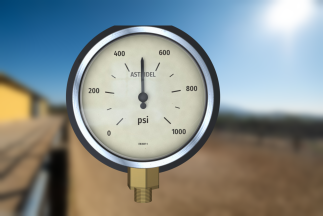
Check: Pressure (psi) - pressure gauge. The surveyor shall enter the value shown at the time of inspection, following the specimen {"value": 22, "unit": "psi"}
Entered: {"value": 500, "unit": "psi"}
